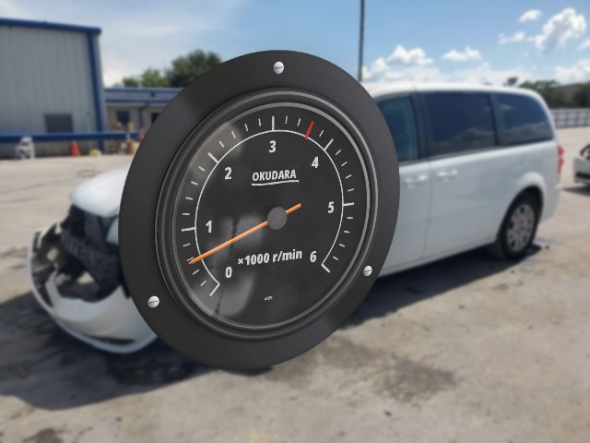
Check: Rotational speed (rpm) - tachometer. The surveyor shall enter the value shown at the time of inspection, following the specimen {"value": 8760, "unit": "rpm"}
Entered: {"value": 600, "unit": "rpm"}
